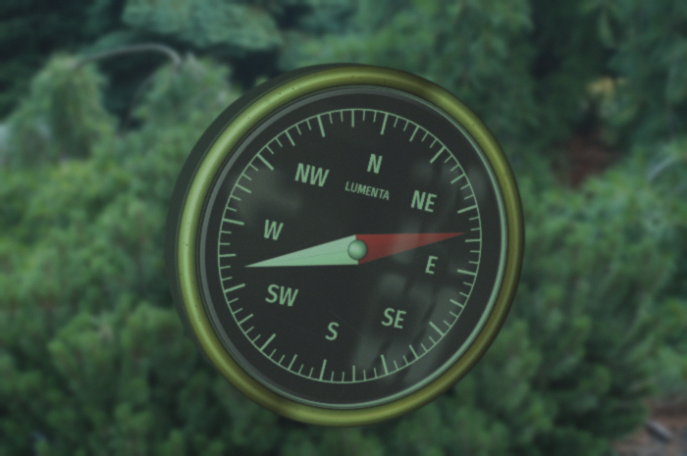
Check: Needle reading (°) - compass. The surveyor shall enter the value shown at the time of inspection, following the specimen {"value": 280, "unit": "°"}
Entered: {"value": 70, "unit": "°"}
